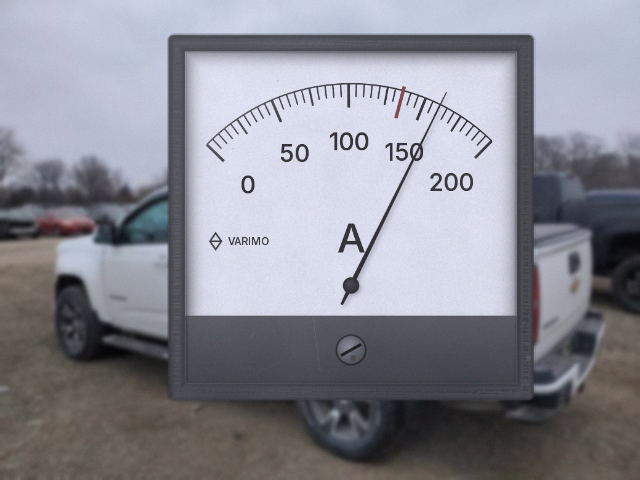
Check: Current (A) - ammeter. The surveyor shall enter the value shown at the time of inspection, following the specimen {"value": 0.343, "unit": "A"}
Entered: {"value": 160, "unit": "A"}
